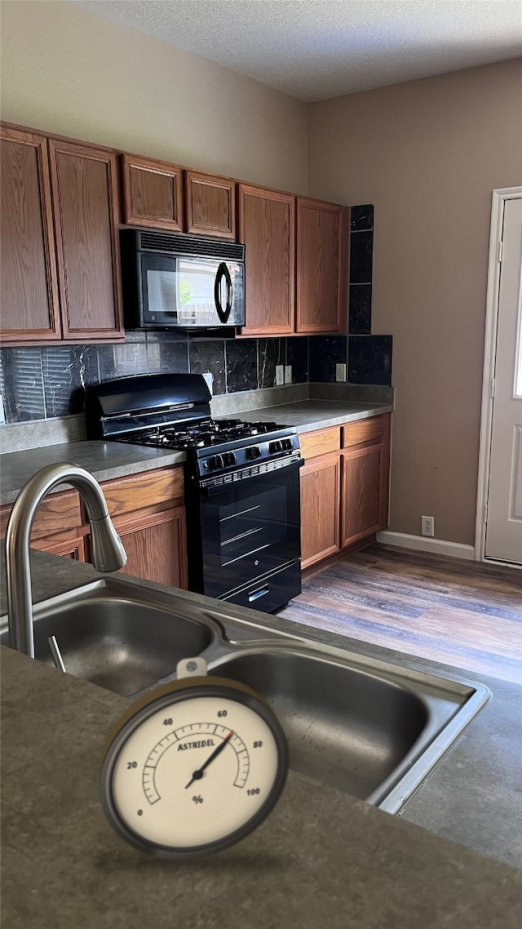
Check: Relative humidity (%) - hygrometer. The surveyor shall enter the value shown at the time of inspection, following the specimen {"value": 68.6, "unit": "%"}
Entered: {"value": 68, "unit": "%"}
